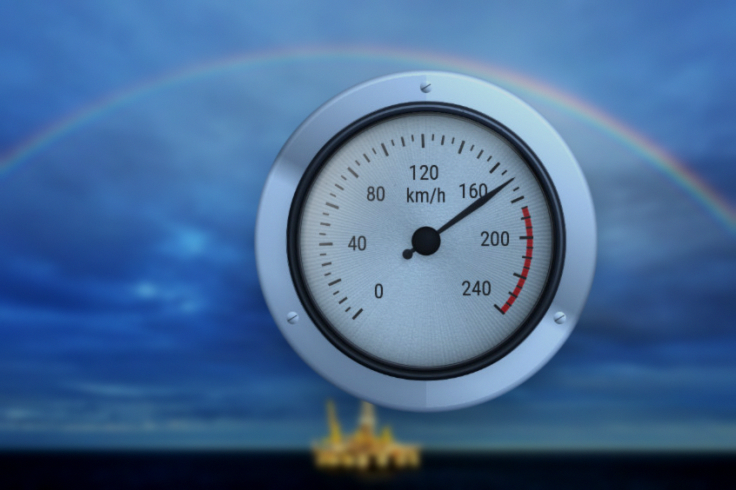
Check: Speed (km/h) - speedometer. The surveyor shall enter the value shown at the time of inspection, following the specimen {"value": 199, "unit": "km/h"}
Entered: {"value": 170, "unit": "km/h"}
